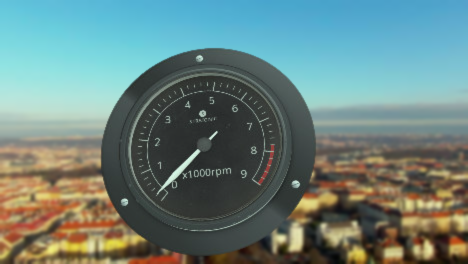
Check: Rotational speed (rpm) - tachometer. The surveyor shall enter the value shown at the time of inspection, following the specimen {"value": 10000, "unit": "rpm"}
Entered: {"value": 200, "unit": "rpm"}
